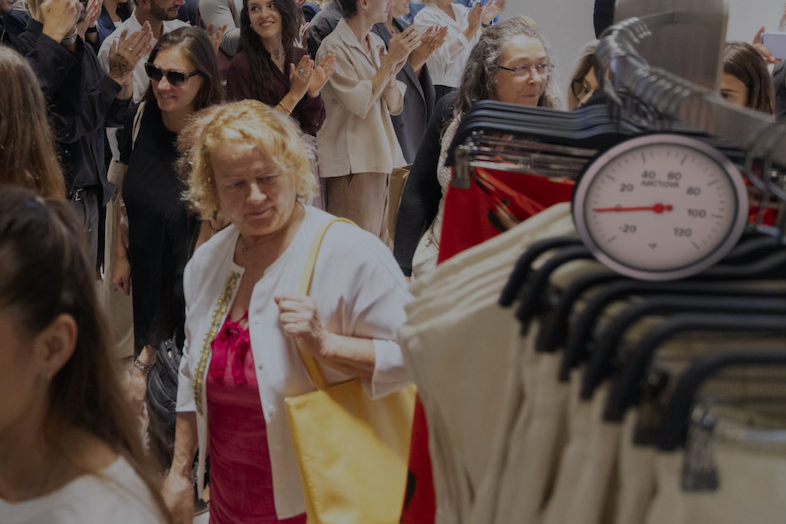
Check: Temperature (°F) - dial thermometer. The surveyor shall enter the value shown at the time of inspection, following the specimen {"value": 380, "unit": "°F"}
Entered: {"value": 0, "unit": "°F"}
